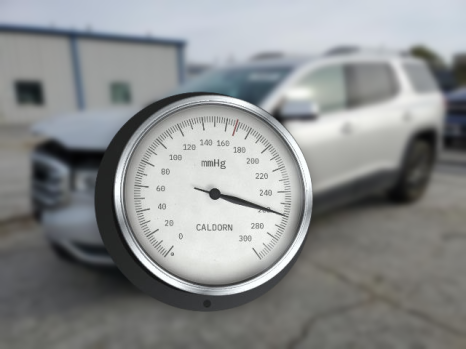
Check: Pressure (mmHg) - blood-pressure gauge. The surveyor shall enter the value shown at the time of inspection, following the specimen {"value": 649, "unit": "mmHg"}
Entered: {"value": 260, "unit": "mmHg"}
